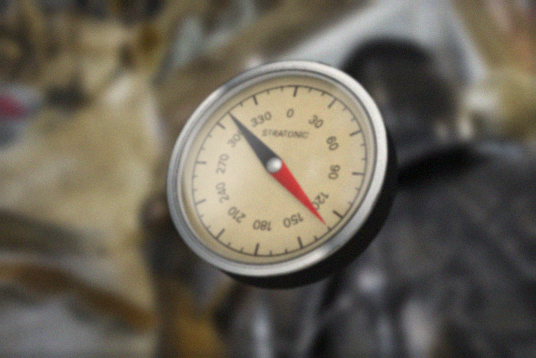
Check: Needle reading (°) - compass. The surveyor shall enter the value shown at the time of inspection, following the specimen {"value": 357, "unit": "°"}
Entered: {"value": 130, "unit": "°"}
